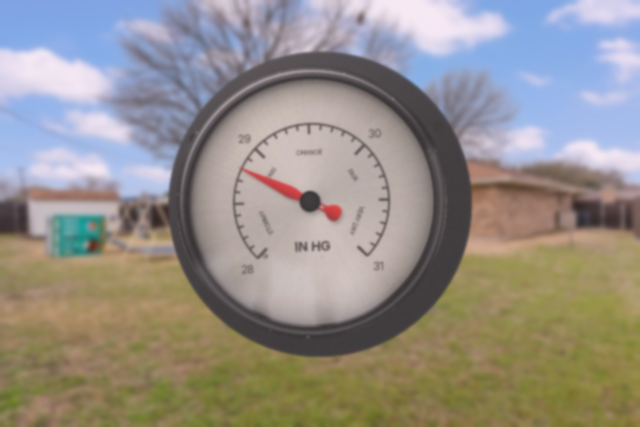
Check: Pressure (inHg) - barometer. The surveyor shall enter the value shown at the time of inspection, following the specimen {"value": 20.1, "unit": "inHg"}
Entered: {"value": 28.8, "unit": "inHg"}
